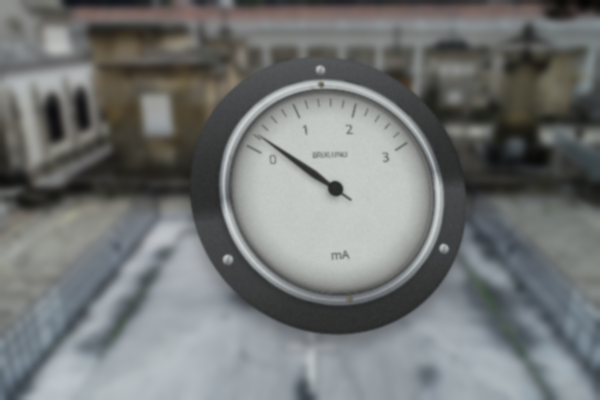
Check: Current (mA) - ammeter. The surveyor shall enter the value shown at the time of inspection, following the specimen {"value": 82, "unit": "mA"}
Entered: {"value": 0.2, "unit": "mA"}
